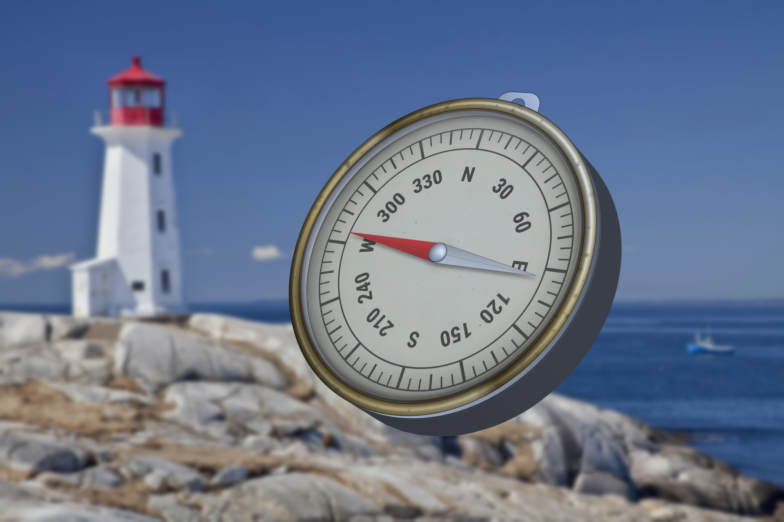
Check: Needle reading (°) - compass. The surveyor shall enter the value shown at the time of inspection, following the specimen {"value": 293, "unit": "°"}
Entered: {"value": 275, "unit": "°"}
